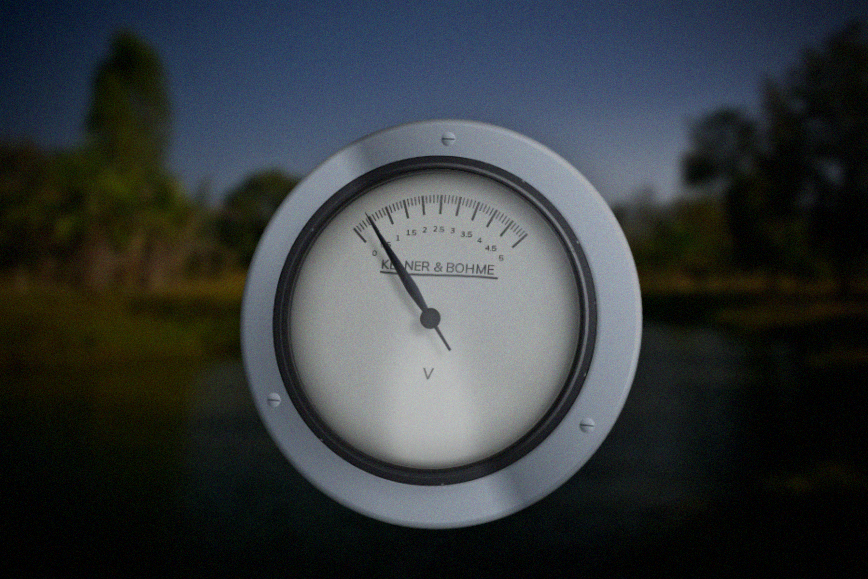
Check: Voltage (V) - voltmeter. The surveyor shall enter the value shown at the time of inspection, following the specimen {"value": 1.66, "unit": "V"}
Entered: {"value": 0.5, "unit": "V"}
